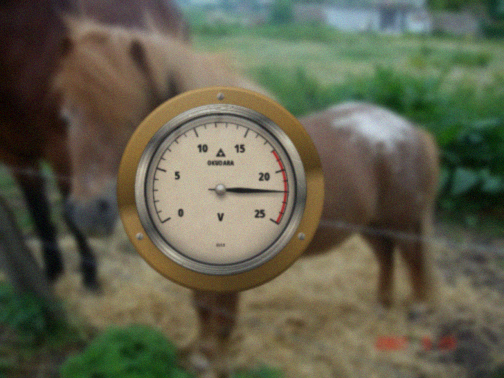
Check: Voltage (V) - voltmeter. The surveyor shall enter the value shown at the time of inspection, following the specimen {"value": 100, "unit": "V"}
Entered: {"value": 22, "unit": "V"}
